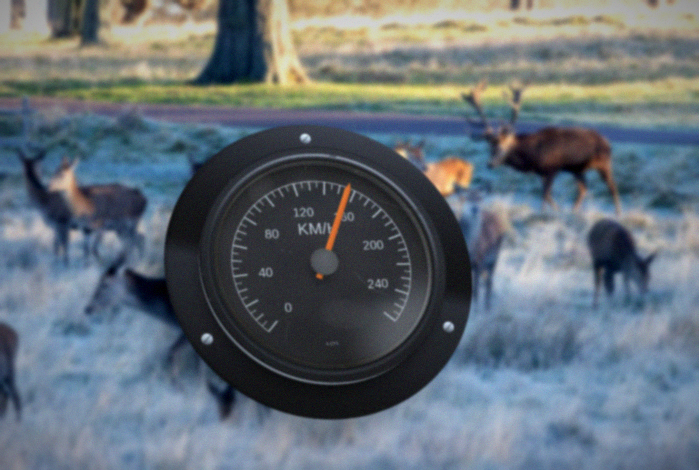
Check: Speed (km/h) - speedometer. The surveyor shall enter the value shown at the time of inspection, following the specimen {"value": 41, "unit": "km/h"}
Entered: {"value": 155, "unit": "km/h"}
